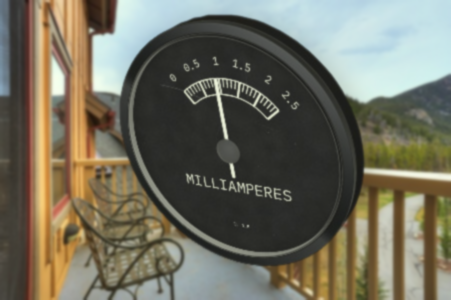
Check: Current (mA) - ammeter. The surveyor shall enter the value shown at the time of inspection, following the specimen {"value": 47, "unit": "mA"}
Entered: {"value": 1, "unit": "mA"}
